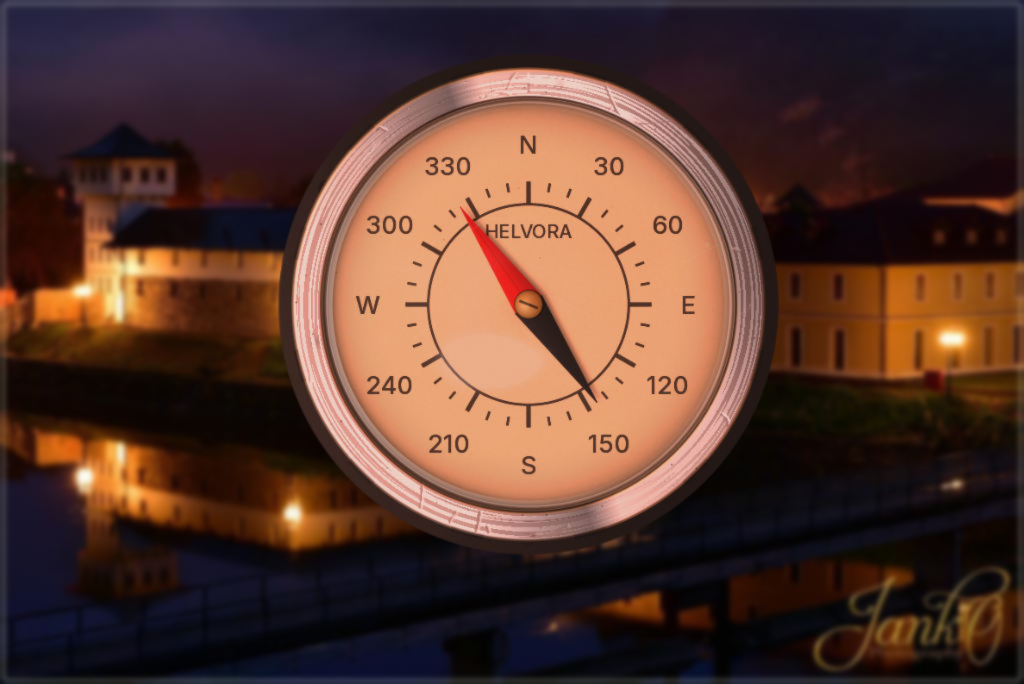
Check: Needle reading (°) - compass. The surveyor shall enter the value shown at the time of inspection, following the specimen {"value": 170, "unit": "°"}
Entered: {"value": 325, "unit": "°"}
